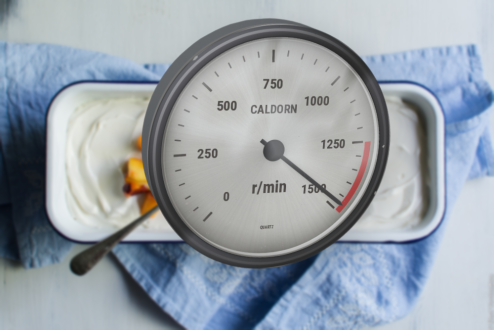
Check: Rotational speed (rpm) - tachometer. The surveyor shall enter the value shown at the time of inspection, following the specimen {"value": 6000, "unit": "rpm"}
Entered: {"value": 1475, "unit": "rpm"}
